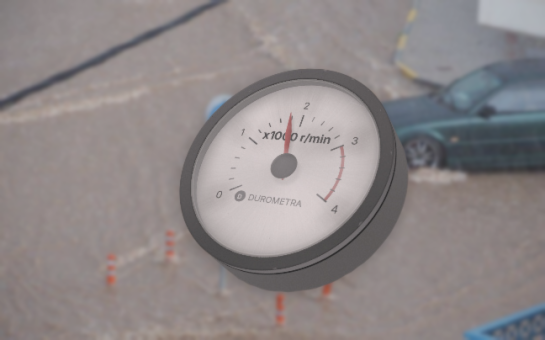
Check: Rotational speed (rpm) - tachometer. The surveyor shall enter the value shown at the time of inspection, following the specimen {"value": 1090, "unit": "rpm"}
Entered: {"value": 1800, "unit": "rpm"}
